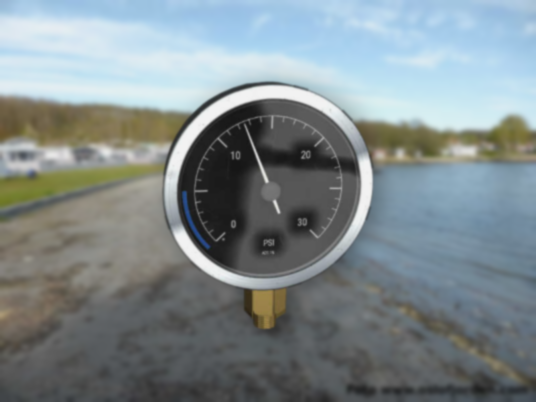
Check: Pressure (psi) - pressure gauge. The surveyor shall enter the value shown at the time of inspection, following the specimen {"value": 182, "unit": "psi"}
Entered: {"value": 12.5, "unit": "psi"}
